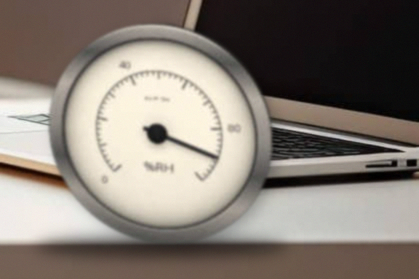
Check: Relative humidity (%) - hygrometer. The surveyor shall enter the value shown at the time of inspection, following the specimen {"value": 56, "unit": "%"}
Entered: {"value": 90, "unit": "%"}
